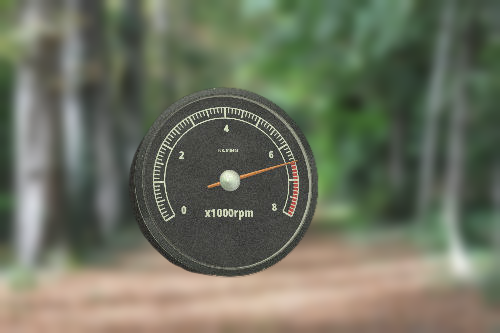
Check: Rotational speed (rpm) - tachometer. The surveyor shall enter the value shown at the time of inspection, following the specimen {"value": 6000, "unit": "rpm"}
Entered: {"value": 6500, "unit": "rpm"}
